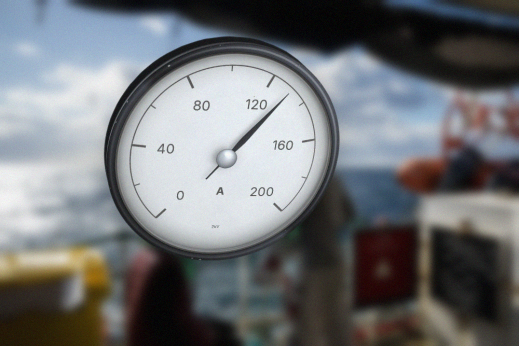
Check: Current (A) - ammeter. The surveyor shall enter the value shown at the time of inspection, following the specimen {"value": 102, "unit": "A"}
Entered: {"value": 130, "unit": "A"}
